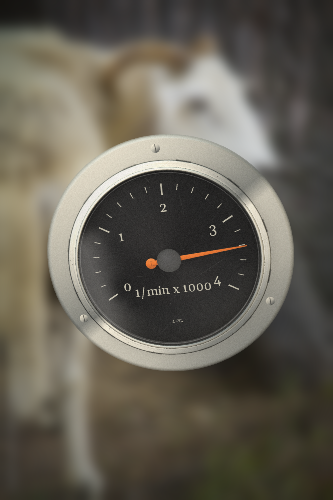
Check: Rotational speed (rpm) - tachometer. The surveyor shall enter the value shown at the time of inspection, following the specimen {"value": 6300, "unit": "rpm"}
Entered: {"value": 3400, "unit": "rpm"}
